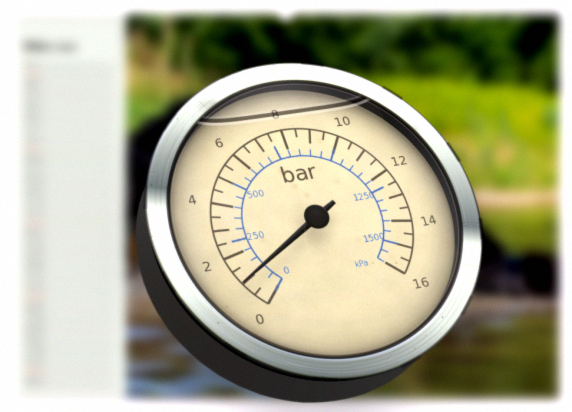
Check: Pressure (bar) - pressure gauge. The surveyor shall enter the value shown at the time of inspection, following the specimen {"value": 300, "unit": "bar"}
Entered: {"value": 1, "unit": "bar"}
